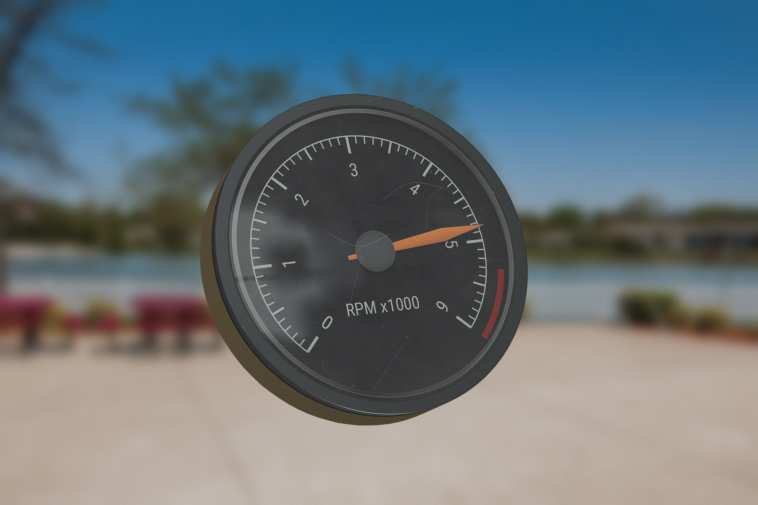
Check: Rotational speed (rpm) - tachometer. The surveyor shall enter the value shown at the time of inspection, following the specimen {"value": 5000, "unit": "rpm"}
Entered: {"value": 4850, "unit": "rpm"}
